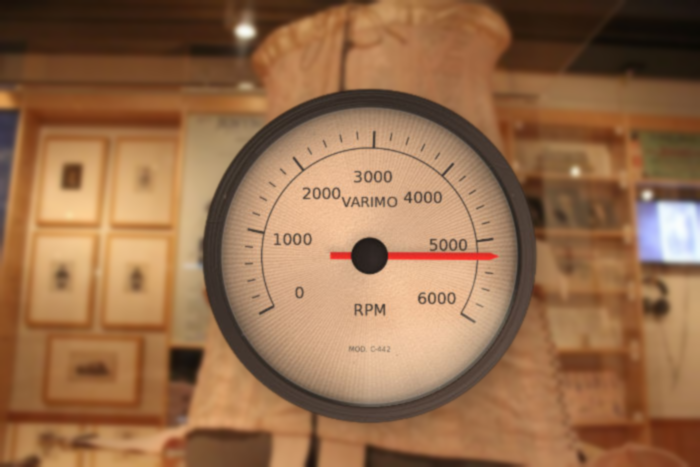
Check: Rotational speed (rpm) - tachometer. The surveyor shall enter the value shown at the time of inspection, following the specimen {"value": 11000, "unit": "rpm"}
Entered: {"value": 5200, "unit": "rpm"}
